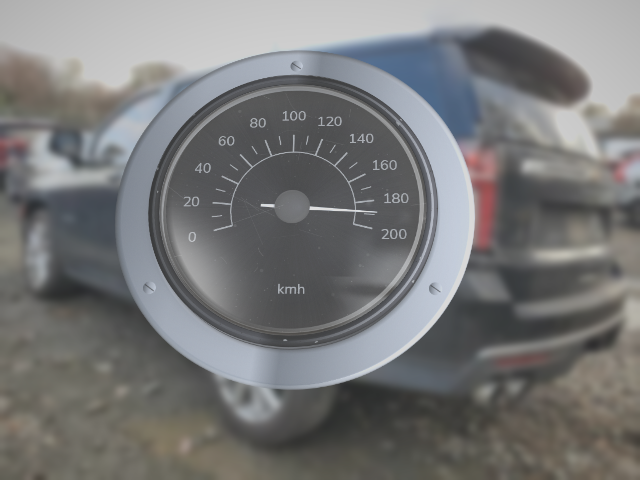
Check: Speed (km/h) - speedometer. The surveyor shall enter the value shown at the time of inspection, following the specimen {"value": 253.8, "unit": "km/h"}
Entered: {"value": 190, "unit": "km/h"}
